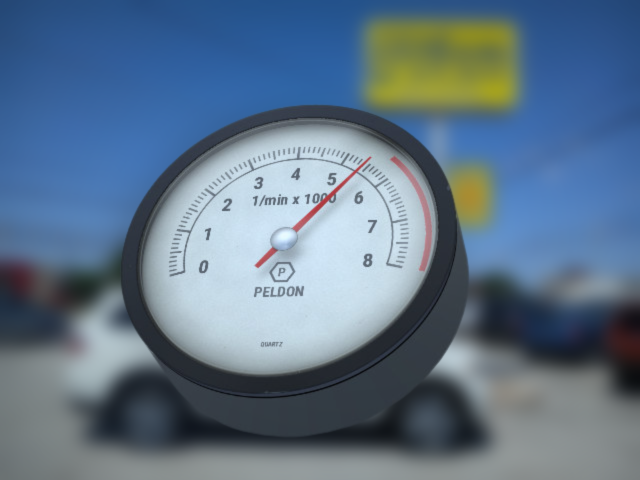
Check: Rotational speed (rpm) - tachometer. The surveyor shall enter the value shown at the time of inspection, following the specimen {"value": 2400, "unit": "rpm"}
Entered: {"value": 5500, "unit": "rpm"}
